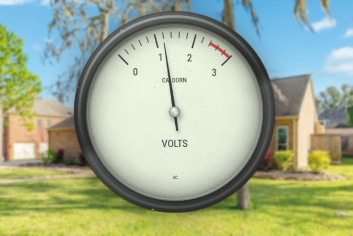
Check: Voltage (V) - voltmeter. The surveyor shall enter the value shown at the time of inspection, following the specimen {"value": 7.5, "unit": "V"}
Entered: {"value": 1.2, "unit": "V"}
